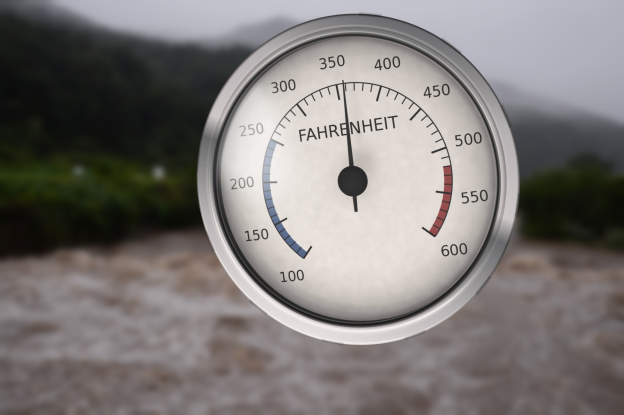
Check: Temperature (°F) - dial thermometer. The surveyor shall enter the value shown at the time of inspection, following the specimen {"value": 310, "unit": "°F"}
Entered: {"value": 360, "unit": "°F"}
